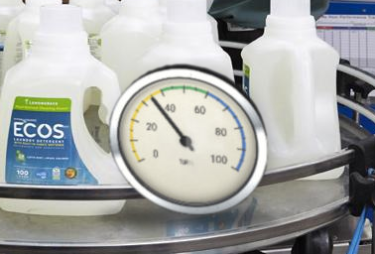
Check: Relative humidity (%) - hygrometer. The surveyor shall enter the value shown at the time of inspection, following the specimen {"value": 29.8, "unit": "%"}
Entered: {"value": 35, "unit": "%"}
